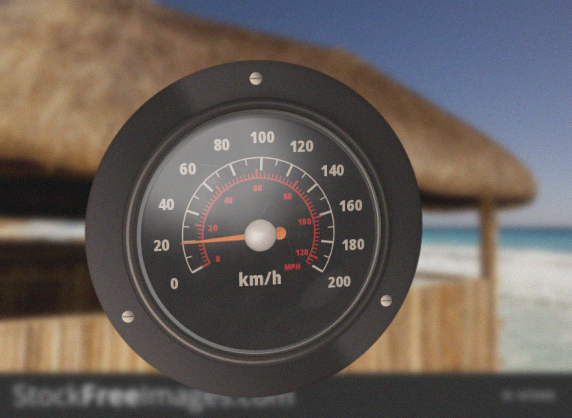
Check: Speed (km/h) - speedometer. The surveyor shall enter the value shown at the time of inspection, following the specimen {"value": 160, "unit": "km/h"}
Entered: {"value": 20, "unit": "km/h"}
